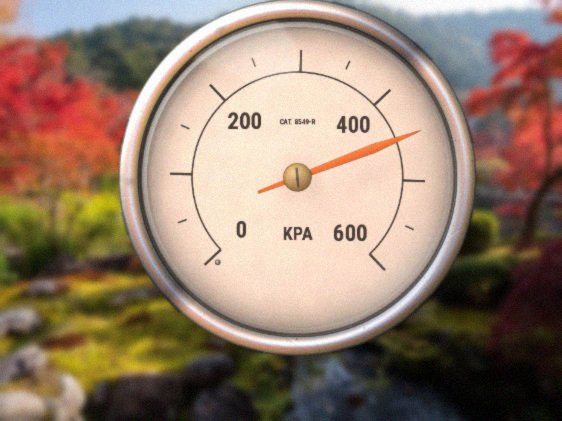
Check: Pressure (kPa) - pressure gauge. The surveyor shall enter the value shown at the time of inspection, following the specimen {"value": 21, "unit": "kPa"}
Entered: {"value": 450, "unit": "kPa"}
